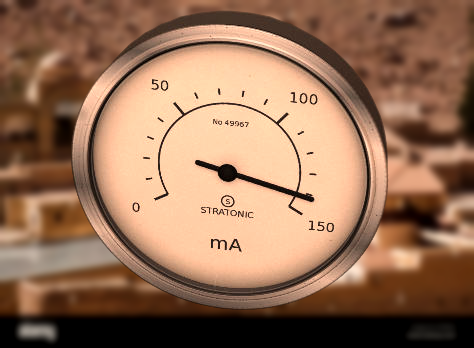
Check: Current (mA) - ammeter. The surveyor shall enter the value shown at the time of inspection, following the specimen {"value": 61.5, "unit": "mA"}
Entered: {"value": 140, "unit": "mA"}
